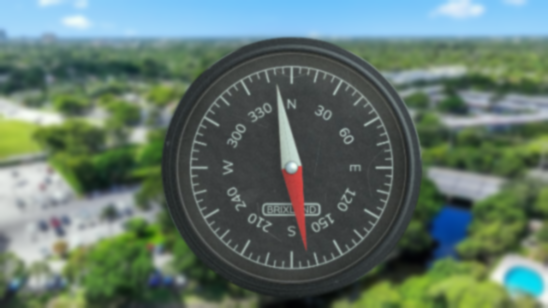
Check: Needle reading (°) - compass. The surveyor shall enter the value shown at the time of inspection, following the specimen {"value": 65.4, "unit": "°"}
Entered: {"value": 170, "unit": "°"}
